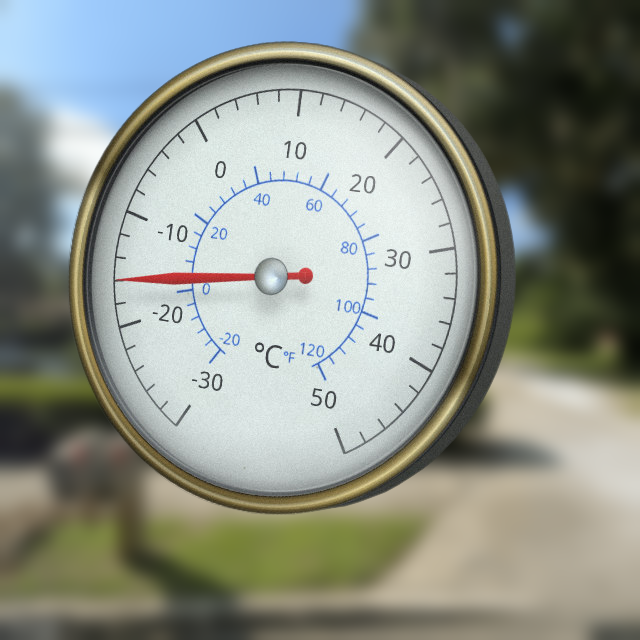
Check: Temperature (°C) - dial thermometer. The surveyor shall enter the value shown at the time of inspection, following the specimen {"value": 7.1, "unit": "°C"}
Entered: {"value": -16, "unit": "°C"}
